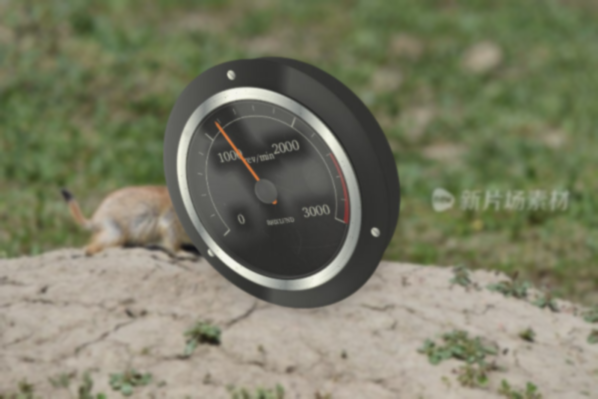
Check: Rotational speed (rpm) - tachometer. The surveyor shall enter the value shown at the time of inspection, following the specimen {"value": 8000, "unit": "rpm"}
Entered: {"value": 1200, "unit": "rpm"}
